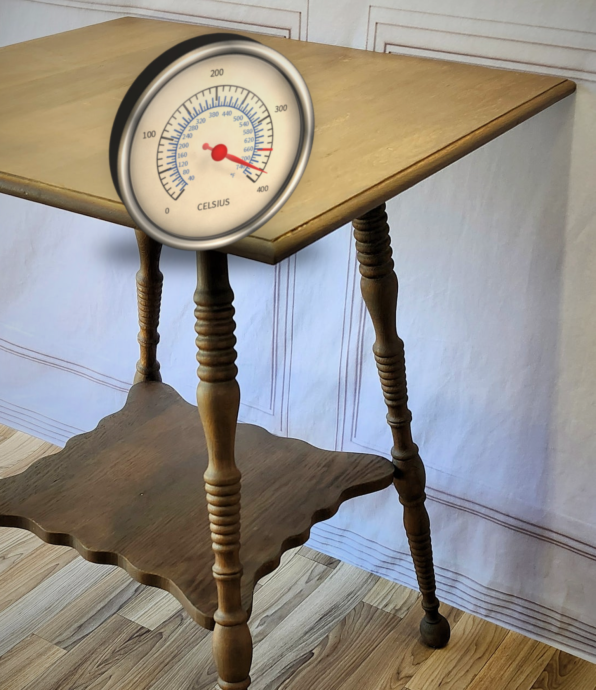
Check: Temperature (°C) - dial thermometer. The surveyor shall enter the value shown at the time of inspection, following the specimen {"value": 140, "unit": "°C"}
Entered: {"value": 380, "unit": "°C"}
